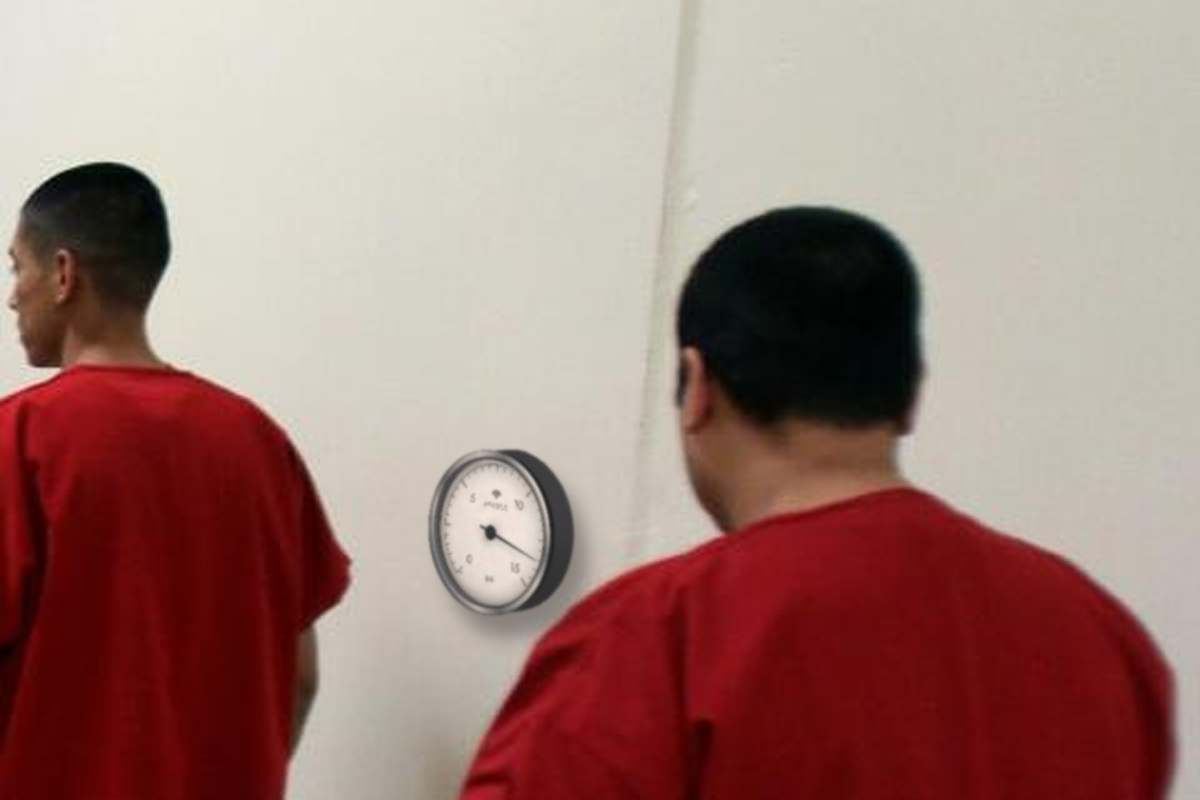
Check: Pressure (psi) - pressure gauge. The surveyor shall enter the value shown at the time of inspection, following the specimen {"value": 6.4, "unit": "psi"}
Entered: {"value": 13.5, "unit": "psi"}
